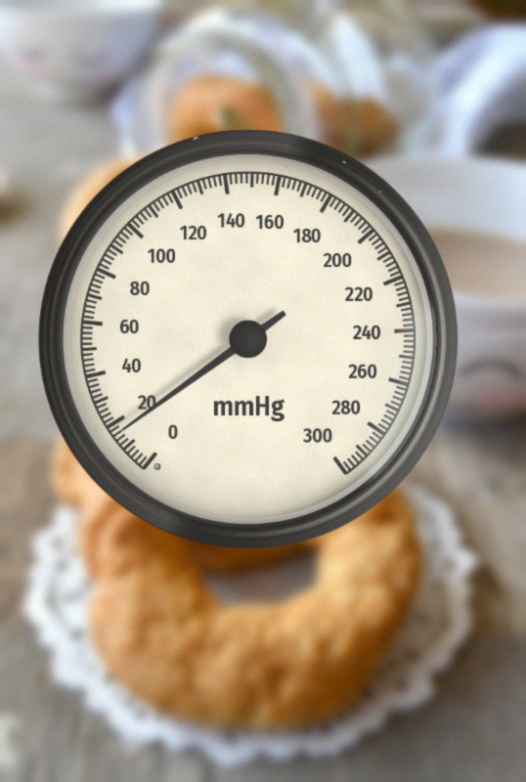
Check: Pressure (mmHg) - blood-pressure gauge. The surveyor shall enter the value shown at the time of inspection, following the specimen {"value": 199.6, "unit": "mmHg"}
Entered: {"value": 16, "unit": "mmHg"}
